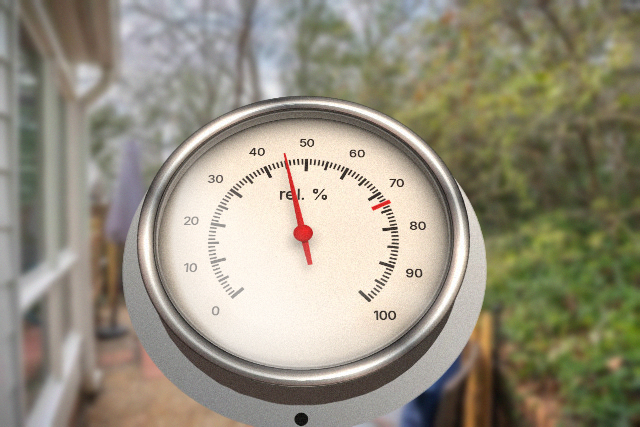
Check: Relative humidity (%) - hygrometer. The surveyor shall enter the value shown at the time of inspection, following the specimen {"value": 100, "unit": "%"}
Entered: {"value": 45, "unit": "%"}
